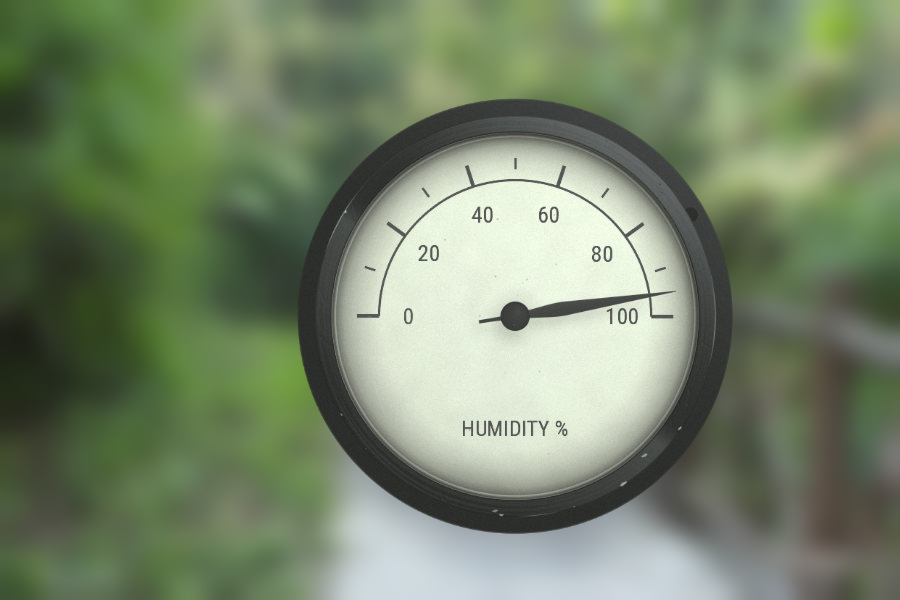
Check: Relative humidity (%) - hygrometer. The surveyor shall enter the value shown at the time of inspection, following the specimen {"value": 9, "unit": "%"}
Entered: {"value": 95, "unit": "%"}
